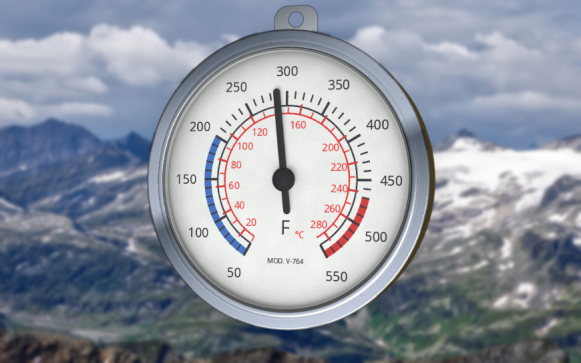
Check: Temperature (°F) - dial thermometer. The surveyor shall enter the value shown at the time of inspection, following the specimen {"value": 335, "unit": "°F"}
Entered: {"value": 290, "unit": "°F"}
